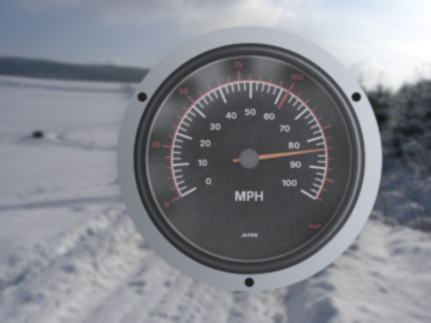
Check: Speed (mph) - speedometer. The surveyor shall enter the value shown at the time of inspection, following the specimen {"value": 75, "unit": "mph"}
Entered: {"value": 84, "unit": "mph"}
